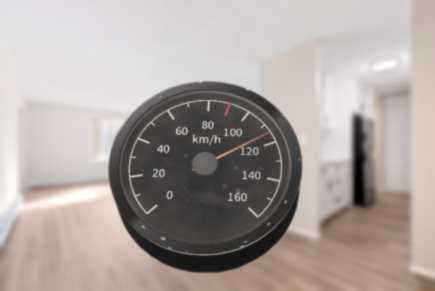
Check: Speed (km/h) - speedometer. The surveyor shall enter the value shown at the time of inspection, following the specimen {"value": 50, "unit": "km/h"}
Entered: {"value": 115, "unit": "km/h"}
